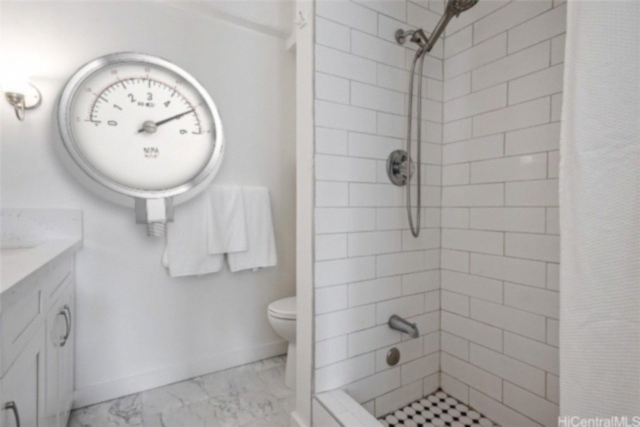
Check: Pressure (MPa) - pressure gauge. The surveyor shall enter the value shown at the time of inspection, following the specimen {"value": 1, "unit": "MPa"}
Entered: {"value": 5, "unit": "MPa"}
